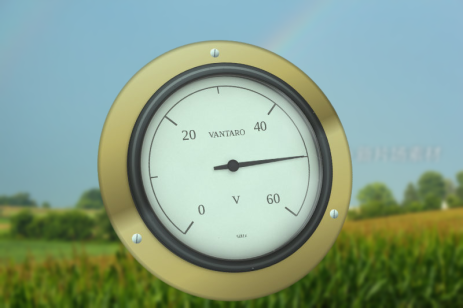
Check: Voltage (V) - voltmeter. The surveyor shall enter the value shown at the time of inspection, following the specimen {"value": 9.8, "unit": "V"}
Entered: {"value": 50, "unit": "V"}
